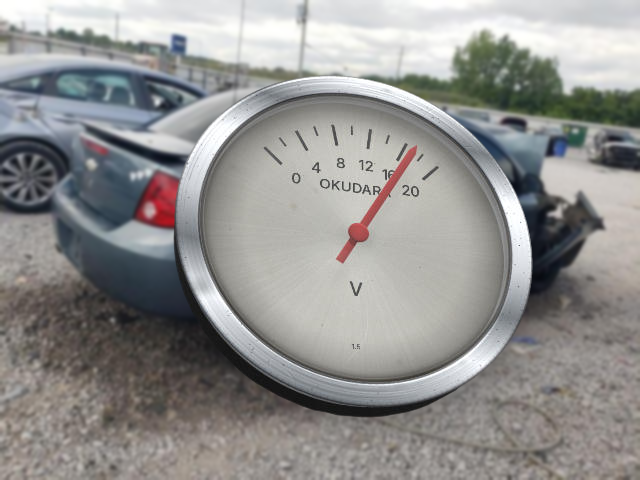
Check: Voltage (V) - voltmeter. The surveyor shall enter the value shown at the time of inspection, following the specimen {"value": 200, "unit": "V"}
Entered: {"value": 17, "unit": "V"}
